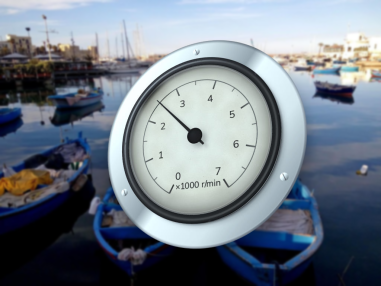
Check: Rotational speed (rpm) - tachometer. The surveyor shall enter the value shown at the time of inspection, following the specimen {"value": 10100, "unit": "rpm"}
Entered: {"value": 2500, "unit": "rpm"}
